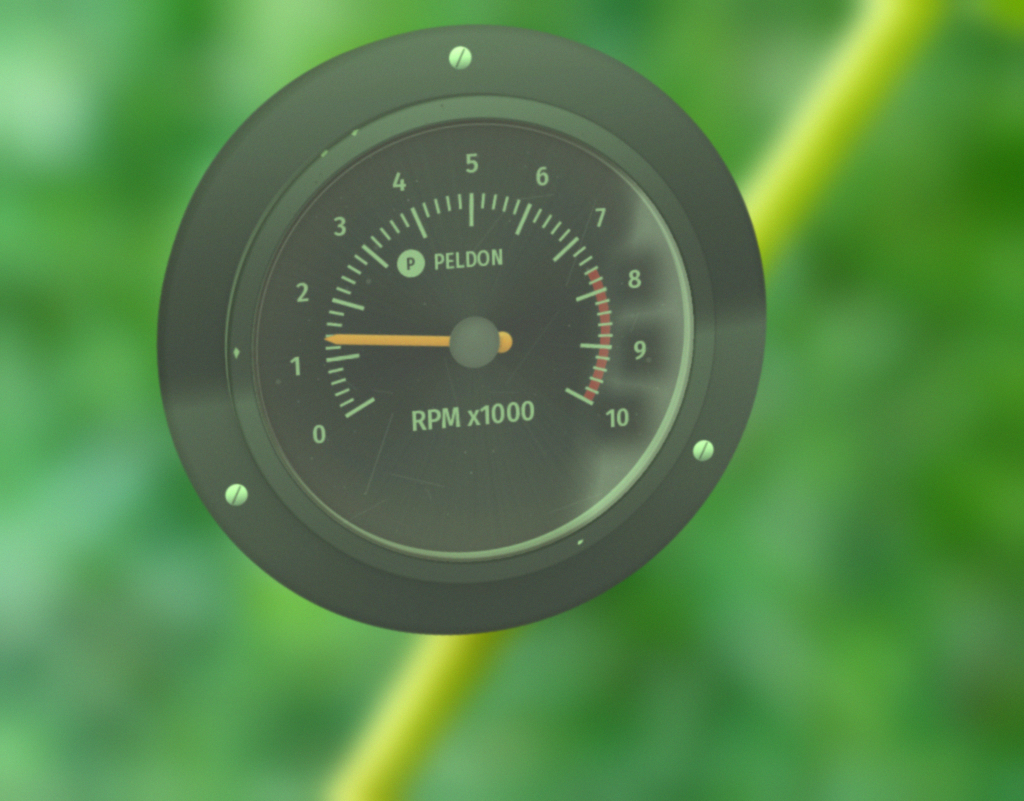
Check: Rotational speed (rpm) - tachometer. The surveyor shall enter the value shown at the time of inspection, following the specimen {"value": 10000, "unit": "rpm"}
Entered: {"value": 1400, "unit": "rpm"}
